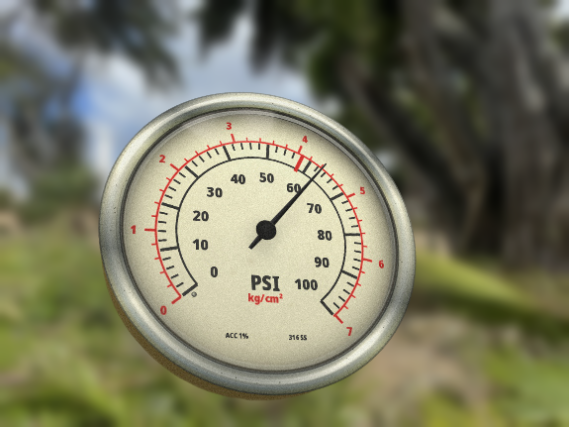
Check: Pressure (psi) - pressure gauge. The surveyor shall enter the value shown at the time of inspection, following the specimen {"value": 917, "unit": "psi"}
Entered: {"value": 63, "unit": "psi"}
